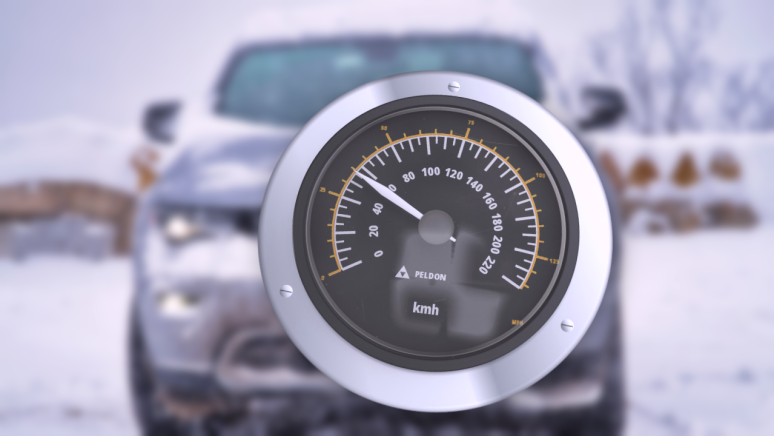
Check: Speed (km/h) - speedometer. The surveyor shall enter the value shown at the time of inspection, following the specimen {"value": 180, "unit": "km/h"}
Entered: {"value": 55, "unit": "km/h"}
